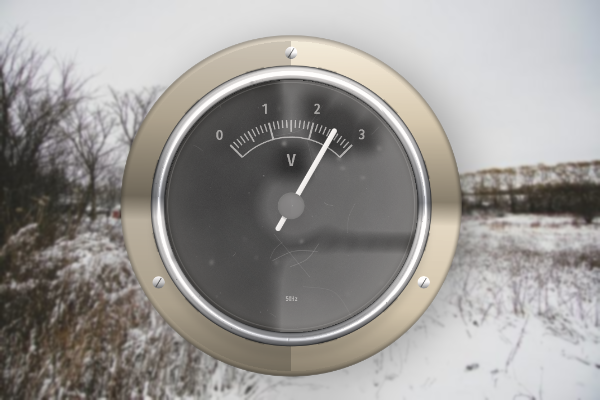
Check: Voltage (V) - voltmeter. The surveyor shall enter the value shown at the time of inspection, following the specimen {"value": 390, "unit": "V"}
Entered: {"value": 2.5, "unit": "V"}
